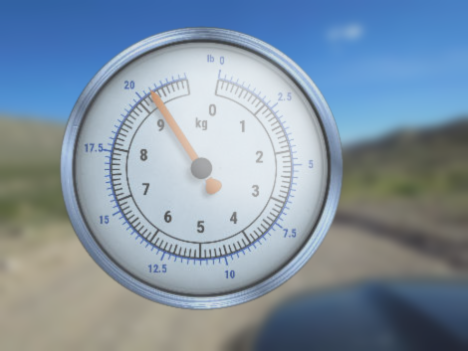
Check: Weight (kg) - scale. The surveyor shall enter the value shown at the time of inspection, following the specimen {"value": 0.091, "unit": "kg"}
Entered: {"value": 9.3, "unit": "kg"}
